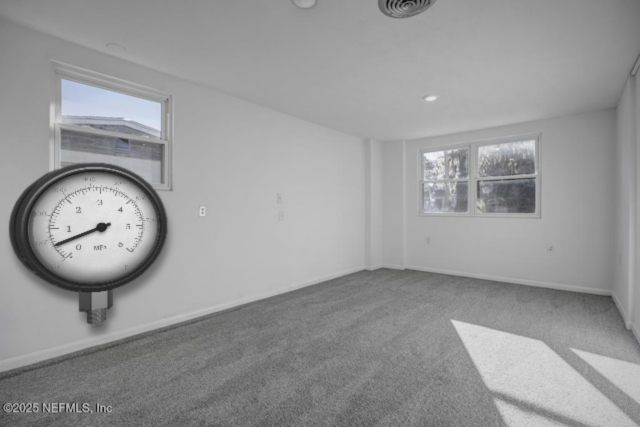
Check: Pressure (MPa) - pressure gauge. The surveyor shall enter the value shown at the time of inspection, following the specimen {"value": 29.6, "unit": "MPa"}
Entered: {"value": 0.5, "unit": "MPa"}
